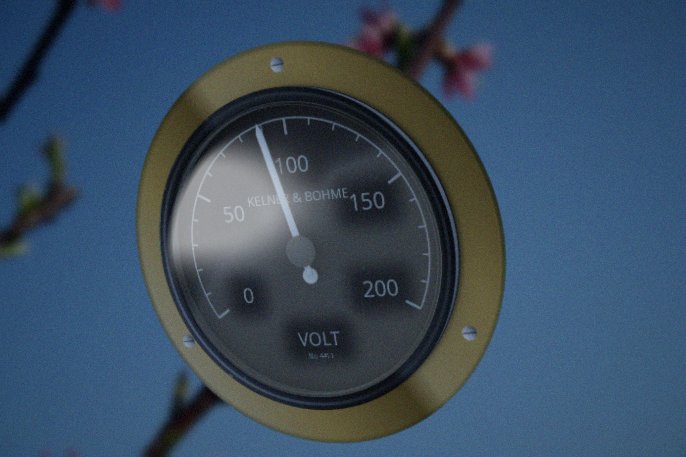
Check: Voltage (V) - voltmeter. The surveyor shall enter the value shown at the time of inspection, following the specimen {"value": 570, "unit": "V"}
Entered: {"value": 90, "unit": "V"}
